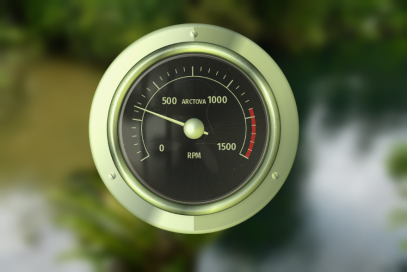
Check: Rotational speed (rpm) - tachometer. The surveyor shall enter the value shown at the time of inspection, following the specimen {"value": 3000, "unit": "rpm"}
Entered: {"value": 325, "unit": "rpm"}
